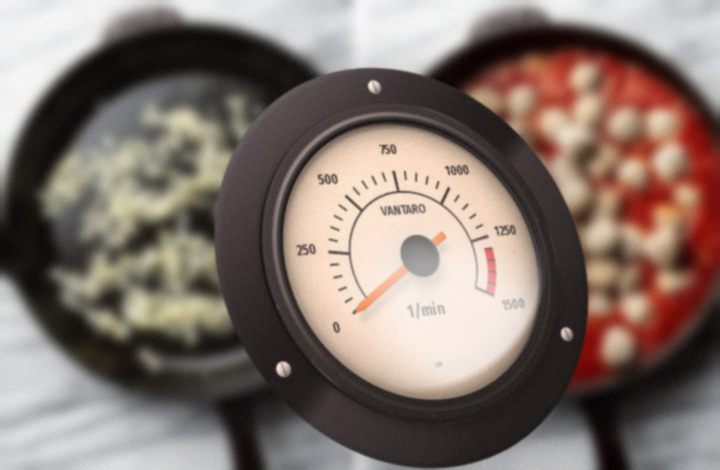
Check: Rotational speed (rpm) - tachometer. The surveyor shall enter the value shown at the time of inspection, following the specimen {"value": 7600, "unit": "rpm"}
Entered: {"value": 0, "unit": "rpm"}
